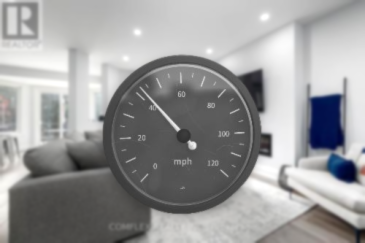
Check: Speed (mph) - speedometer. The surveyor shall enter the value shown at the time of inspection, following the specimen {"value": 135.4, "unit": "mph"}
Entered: {"value": 42.5, "unit": "mph"}
